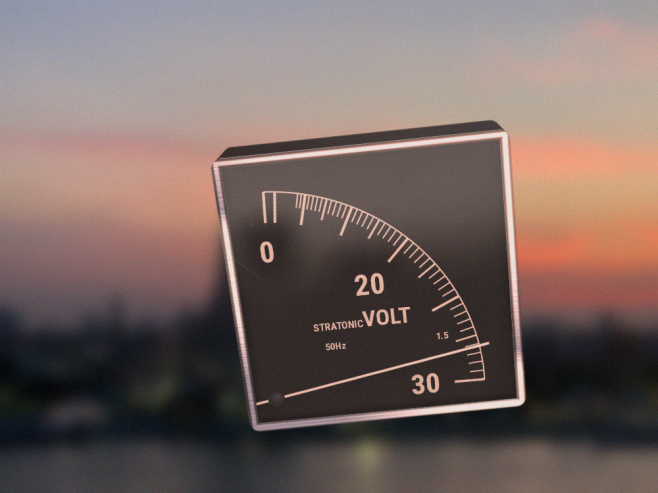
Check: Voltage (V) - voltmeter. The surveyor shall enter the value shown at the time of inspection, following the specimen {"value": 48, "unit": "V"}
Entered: {"value": 28, "unit": "V"}
